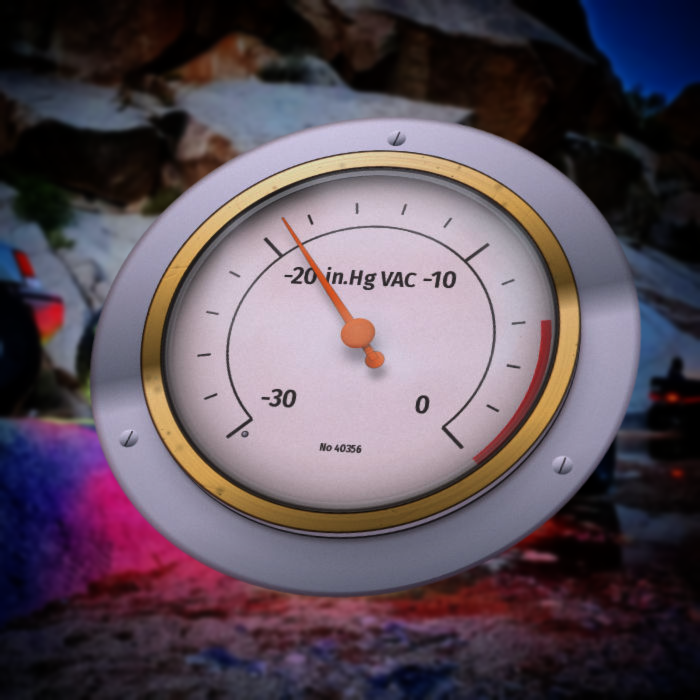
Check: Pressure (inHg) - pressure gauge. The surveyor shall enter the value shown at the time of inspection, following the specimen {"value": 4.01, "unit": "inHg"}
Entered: {"value": -19, "unit": "inHg"}
